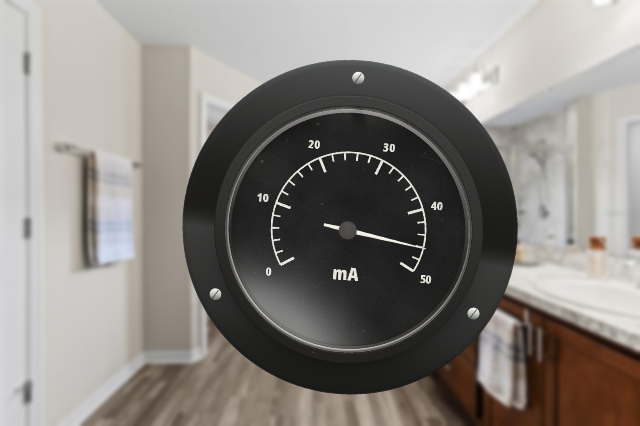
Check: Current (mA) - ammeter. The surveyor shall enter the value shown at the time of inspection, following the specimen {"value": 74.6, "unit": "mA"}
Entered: {"value": 46, "unit": "mA"}
